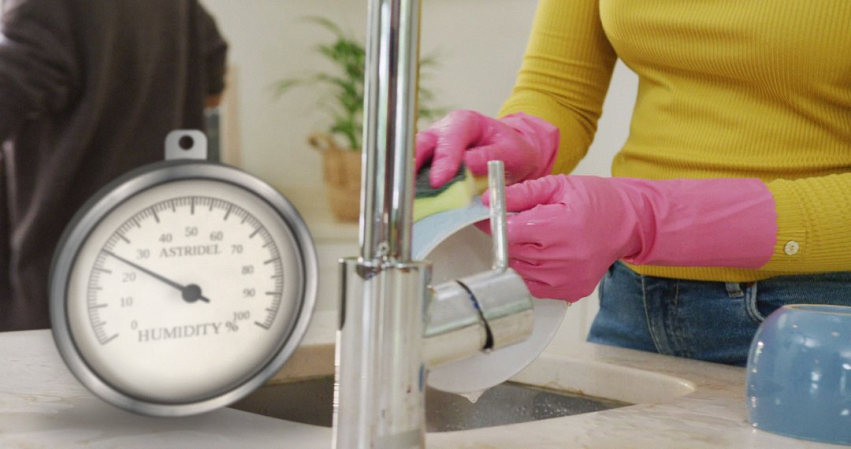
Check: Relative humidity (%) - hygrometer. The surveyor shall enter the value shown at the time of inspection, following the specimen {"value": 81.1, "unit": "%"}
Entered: {"value": 25, "unit": "%"}
